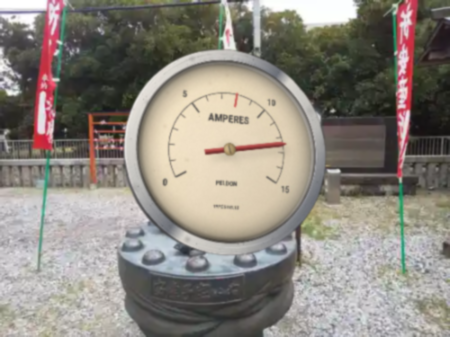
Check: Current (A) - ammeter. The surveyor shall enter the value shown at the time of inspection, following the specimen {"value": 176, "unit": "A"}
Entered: {"value": 12.5, "unit": "A"}
